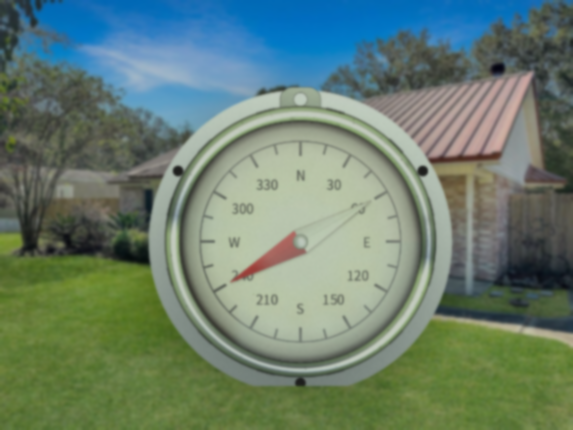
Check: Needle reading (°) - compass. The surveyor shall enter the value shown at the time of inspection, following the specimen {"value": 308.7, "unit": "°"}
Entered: {"value": 240, "unit": "°"}
